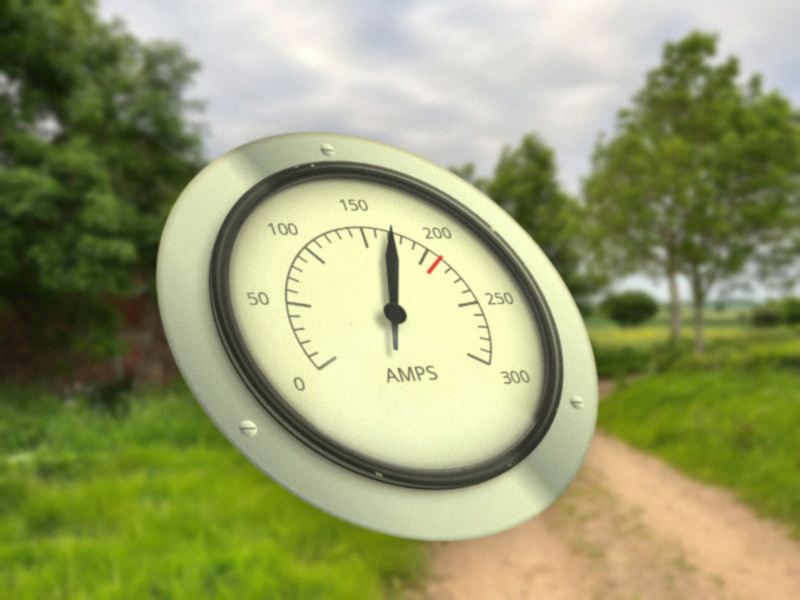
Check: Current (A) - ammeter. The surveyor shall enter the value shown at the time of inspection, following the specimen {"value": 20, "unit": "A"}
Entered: {"value": 170, "unit": "A"}
